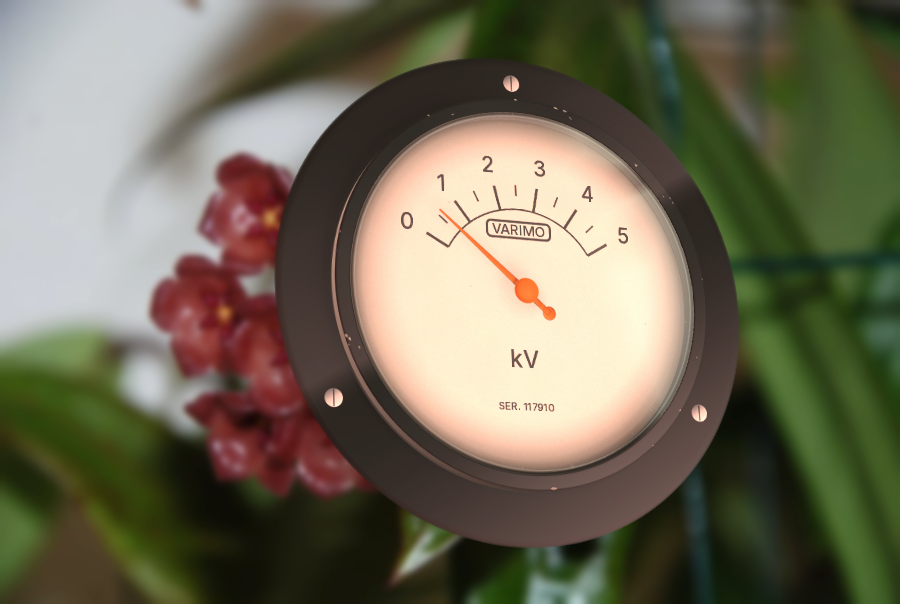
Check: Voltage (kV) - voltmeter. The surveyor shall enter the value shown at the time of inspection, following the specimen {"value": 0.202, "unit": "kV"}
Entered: {"value": 0.5, "unit": "kV"}
